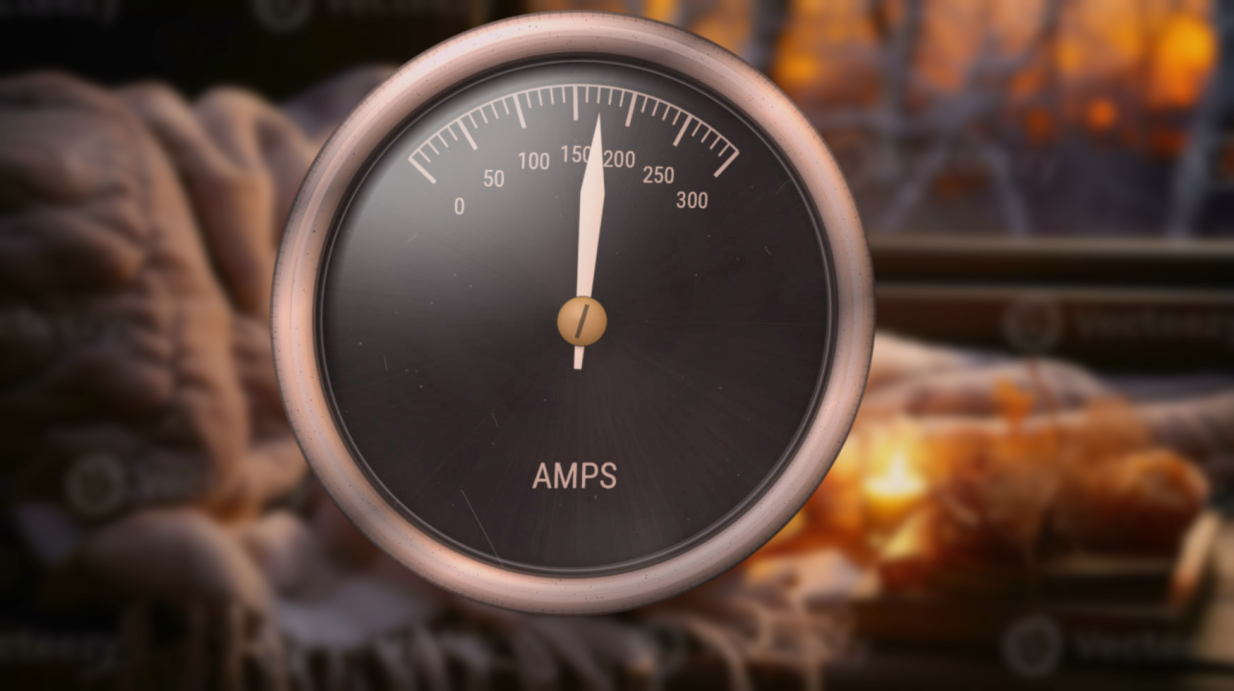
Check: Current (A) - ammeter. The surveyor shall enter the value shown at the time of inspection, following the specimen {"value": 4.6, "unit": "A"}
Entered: {"value": 170, "unit": "A"}
